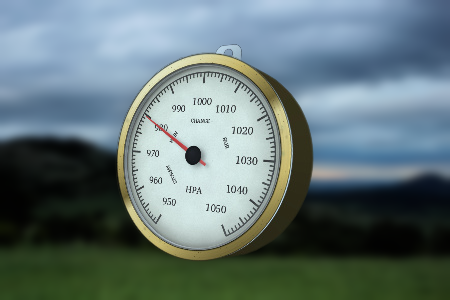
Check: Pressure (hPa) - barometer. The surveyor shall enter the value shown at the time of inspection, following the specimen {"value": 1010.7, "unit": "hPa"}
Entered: {"value": 980, "unit": "hPa"}
